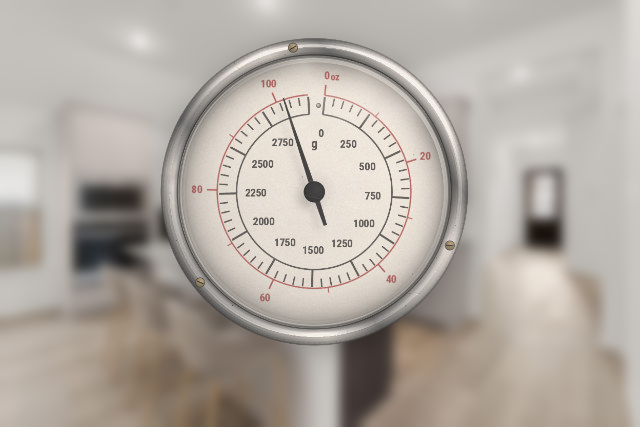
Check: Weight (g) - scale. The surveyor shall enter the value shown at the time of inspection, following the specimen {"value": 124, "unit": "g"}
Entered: {"value": 2875, "unit": "g"}
